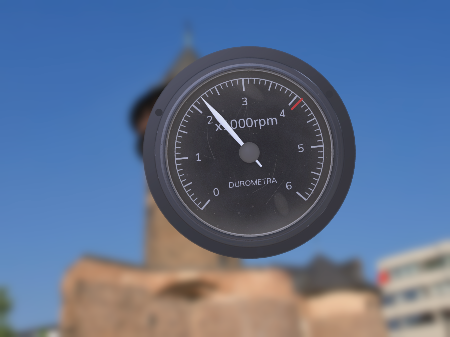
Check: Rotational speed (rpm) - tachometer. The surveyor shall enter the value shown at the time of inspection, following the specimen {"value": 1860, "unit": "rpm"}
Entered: {"value": 2200, "unit": "rpm"}
